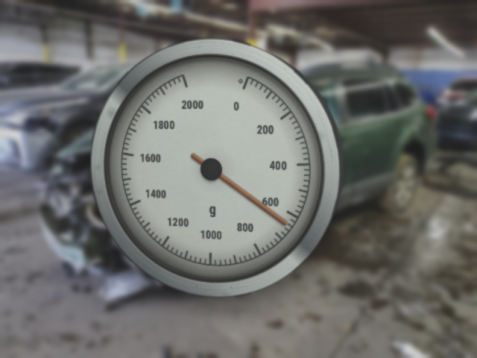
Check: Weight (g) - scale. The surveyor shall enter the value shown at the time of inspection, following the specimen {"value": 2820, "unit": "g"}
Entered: {"value": 640, "unit": "g"}
